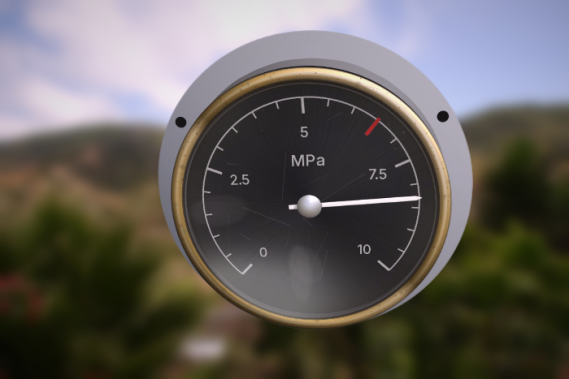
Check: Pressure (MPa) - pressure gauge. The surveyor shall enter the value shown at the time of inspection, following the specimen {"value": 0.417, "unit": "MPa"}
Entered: {"value": 8.25, "unit": "MPa"}
